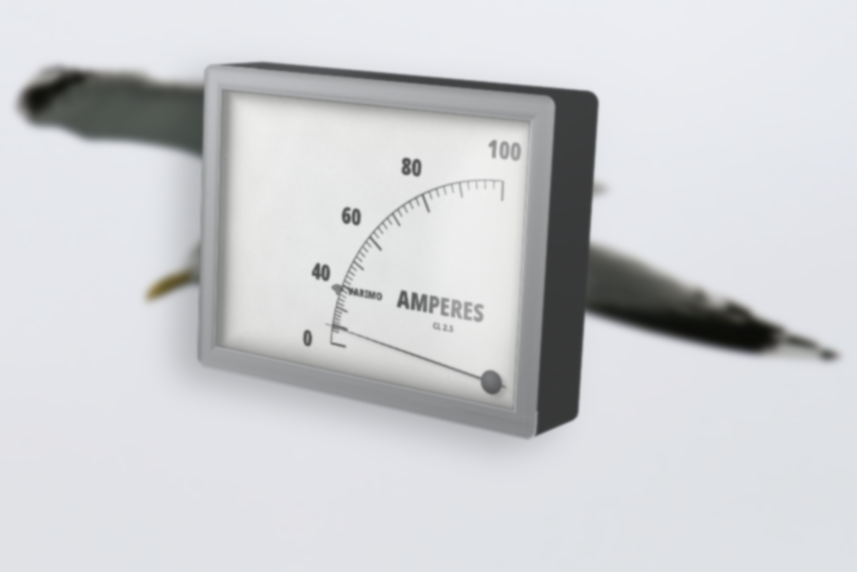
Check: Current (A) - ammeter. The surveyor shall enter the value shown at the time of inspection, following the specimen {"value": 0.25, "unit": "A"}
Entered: {"value": 20, "unit": "A"}
